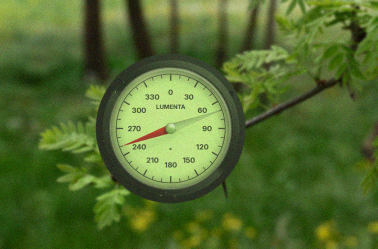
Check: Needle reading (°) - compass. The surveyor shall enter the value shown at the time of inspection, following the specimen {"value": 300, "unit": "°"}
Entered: {"value": 250, "unit": "°"}
